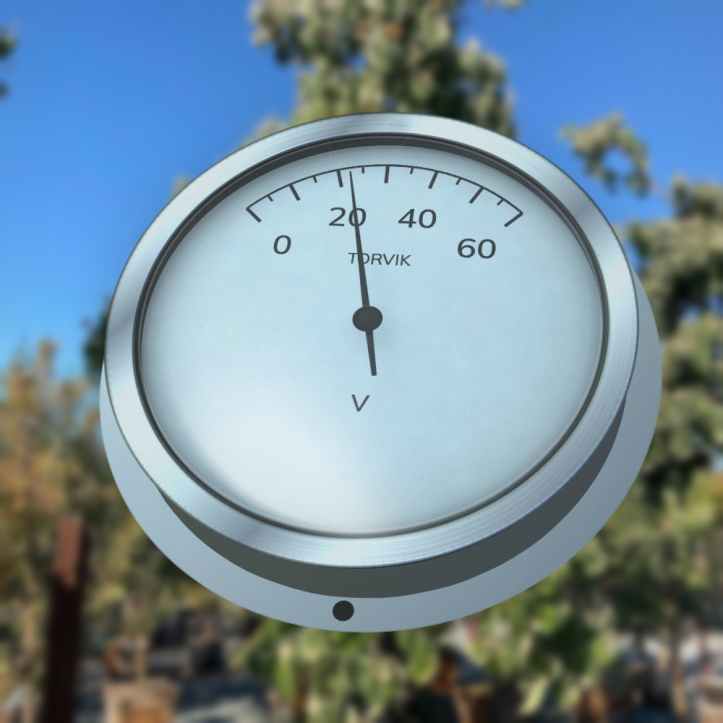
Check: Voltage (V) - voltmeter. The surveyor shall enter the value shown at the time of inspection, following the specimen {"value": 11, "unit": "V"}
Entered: {"value": 22.5, "unit": "V"}
